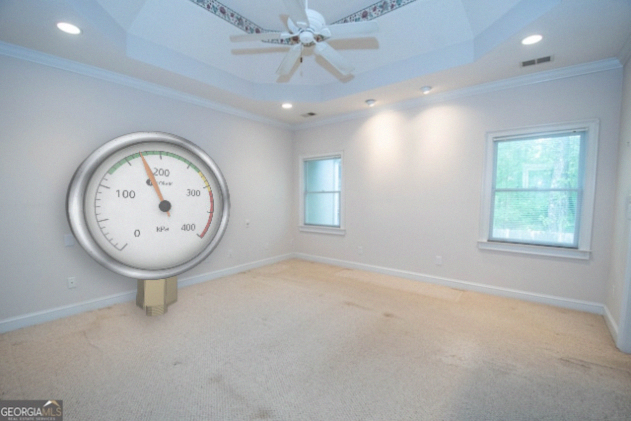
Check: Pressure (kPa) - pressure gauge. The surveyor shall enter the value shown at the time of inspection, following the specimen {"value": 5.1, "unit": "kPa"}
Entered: {"value": 170, "unit": "kPa"}
